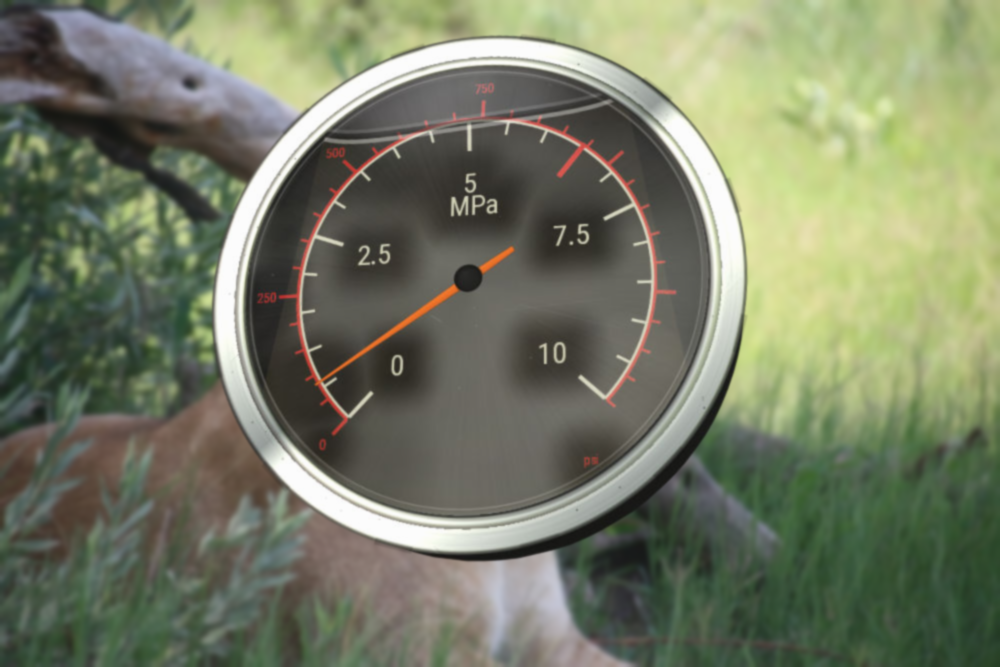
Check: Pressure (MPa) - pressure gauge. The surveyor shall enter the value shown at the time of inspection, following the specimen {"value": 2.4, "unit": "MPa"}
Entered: {"value": 0.5, "unit": "MPa"}
